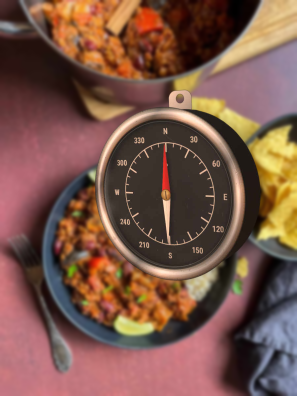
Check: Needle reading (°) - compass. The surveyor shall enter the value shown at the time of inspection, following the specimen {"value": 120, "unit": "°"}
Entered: {"value": 0, "unit": "°"}
